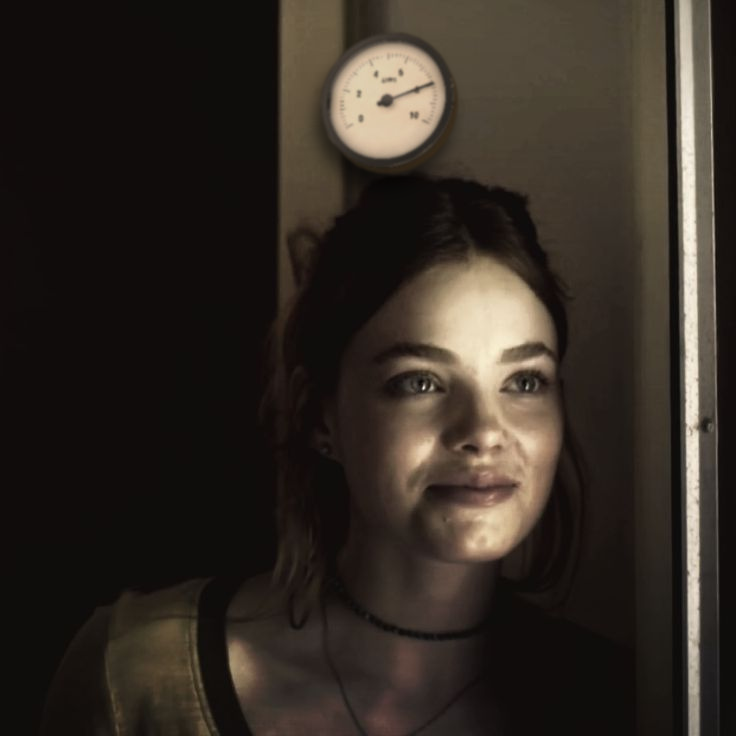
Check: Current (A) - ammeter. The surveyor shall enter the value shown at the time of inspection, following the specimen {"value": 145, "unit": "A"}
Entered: {"value": 8, "unit": "A"}
